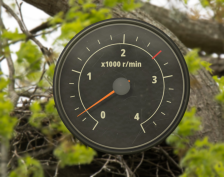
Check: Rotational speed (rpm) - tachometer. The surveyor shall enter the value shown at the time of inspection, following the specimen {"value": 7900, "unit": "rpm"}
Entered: {"value": 300, "unit": "rpm"}
